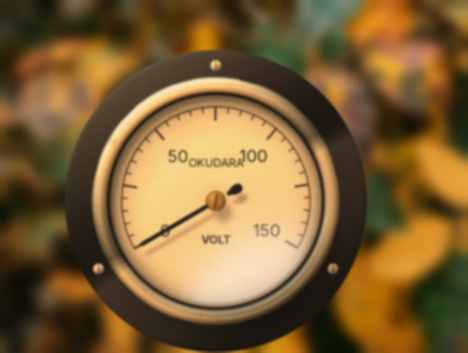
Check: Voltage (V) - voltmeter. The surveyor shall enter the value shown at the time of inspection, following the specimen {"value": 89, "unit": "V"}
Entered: {"value": 0, "unit": "V"}
